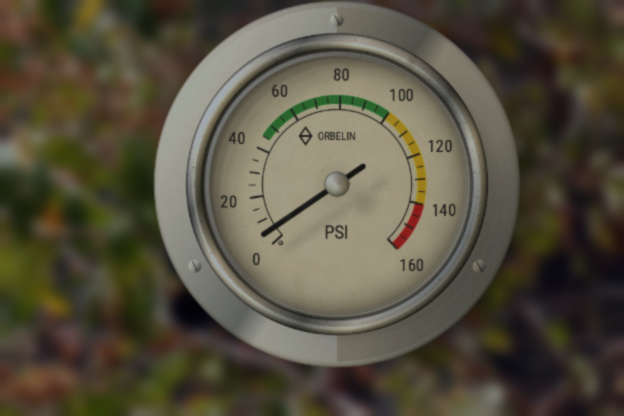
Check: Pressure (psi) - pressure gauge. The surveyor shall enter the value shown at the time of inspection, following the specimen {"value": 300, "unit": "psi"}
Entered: {"value": 5, "unit": "psi"}
